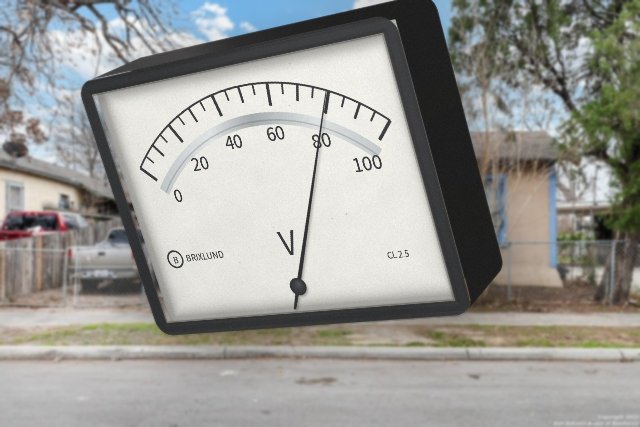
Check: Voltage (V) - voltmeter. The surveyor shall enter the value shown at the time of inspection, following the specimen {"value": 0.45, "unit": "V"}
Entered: {"value": 80, "unit": "V"}
